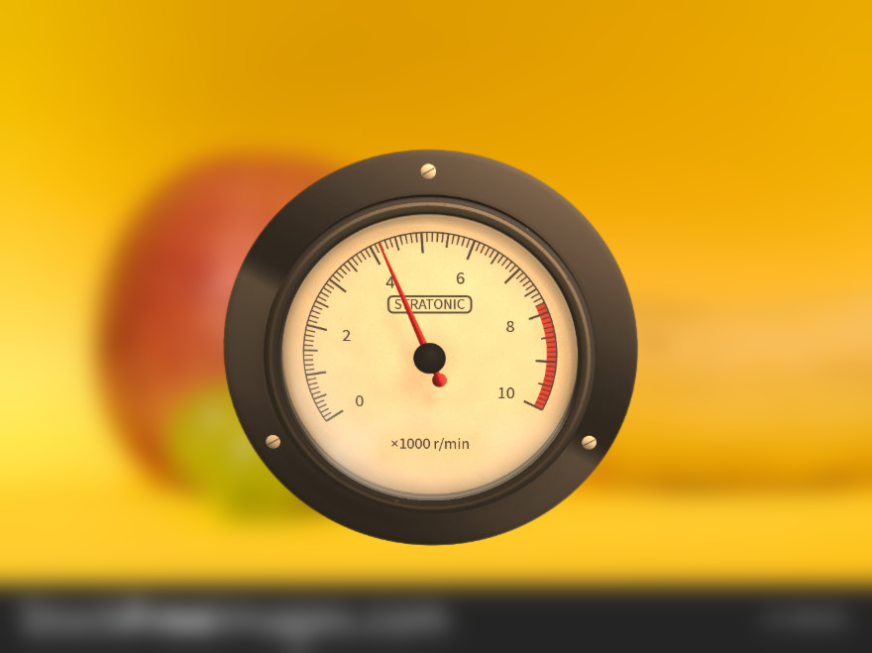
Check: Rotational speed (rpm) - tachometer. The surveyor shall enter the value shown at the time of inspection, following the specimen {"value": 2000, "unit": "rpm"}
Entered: {"value": 4200, "unit": "rpm"}
